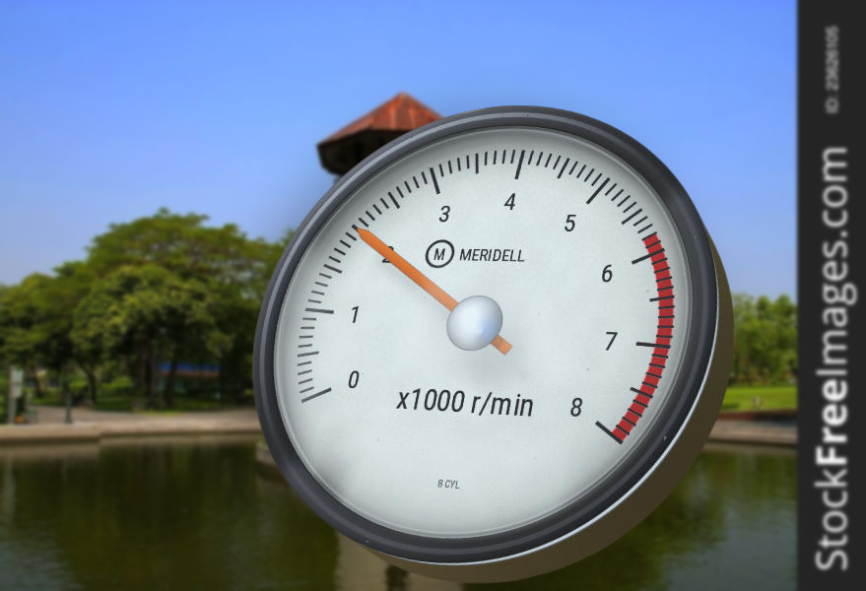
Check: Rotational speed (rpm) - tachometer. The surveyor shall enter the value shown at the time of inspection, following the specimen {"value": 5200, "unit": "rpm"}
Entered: {"value": 2000, "unit": "rpm"}
